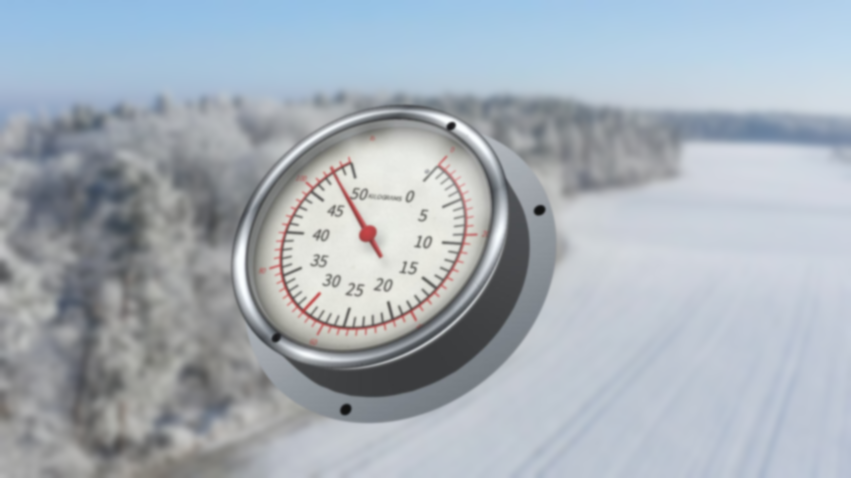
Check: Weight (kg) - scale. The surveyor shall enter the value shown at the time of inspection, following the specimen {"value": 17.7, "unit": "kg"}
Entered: {"value": 48, "unit": "kg"}
